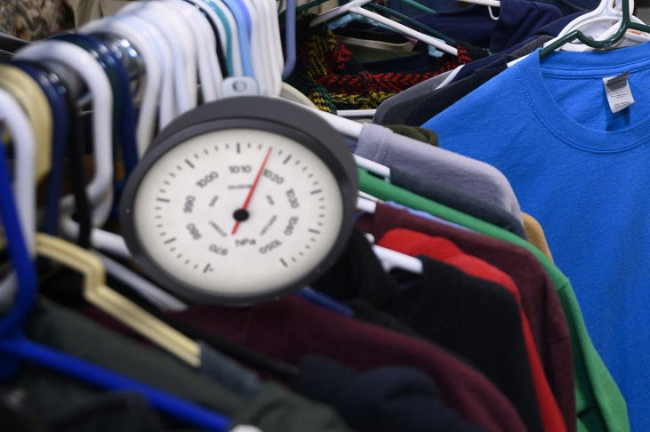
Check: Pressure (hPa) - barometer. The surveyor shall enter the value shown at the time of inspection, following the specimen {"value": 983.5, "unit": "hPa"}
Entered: {"value": 1016, "unit": "hPa"}
